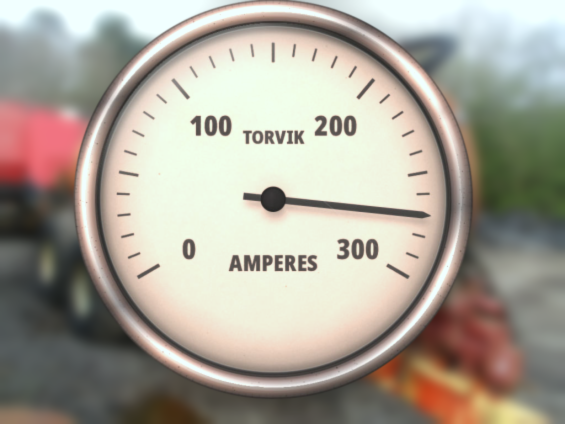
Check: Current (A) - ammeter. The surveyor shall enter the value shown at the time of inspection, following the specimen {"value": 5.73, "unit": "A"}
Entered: {"value": 270, "unit": "A"}
